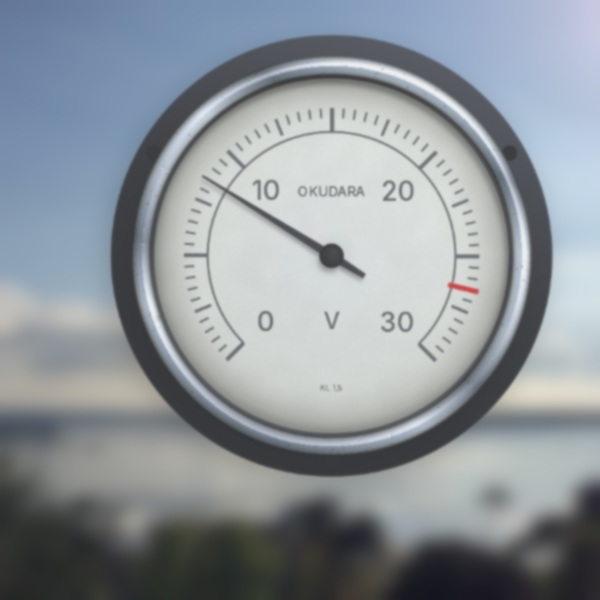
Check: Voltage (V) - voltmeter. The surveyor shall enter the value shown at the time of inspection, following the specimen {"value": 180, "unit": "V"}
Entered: {"value": 8.5, "unit": "V"}
